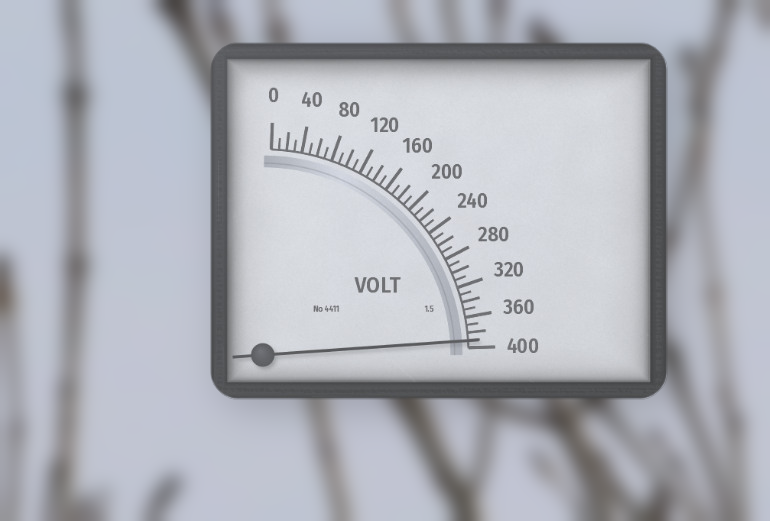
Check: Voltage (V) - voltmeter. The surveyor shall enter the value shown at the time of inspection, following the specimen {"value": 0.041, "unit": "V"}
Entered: {"value": 390, "unit": "V"}
